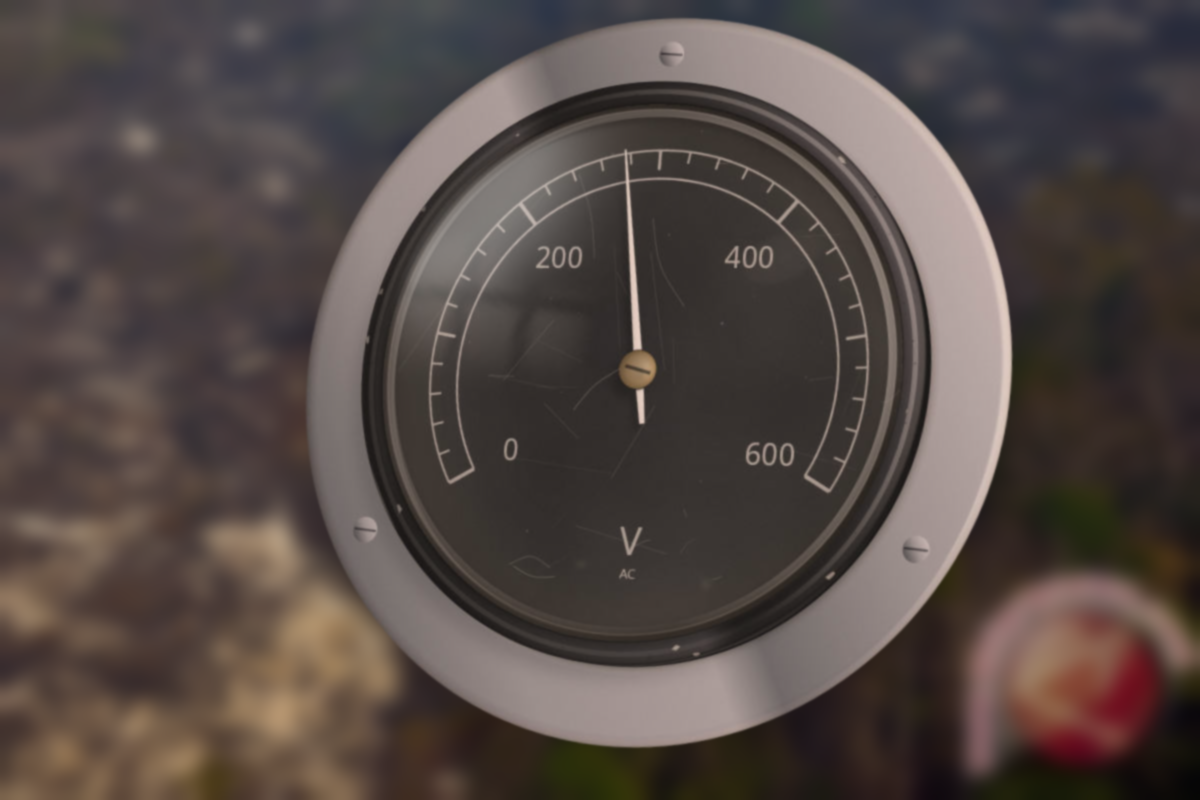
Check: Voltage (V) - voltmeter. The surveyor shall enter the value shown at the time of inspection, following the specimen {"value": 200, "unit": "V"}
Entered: {"value": 280, "unit": "V"}
